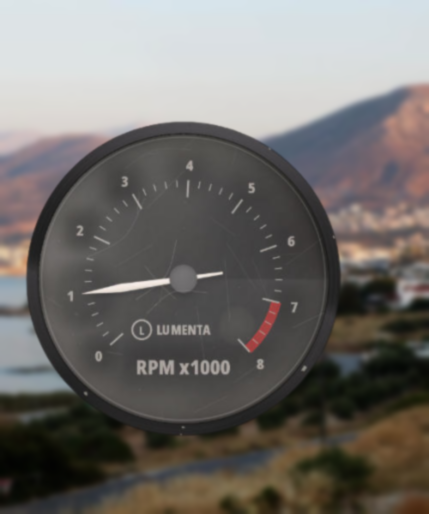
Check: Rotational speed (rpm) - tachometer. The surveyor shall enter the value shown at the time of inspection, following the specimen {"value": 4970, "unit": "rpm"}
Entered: {"value": 1000, "unit": "rpm"}
